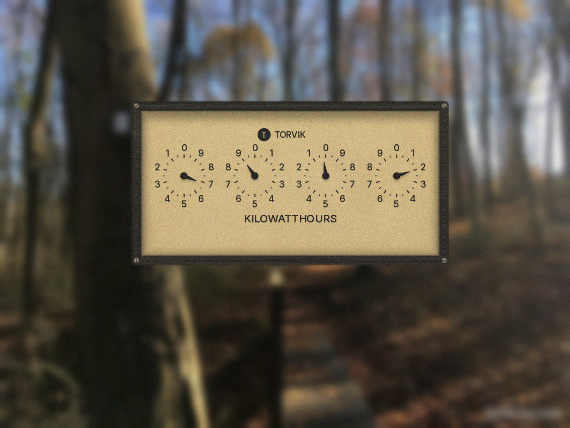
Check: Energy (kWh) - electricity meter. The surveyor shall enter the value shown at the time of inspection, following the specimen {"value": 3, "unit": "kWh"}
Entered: {"value": 6902, "unit": "kWh"}
